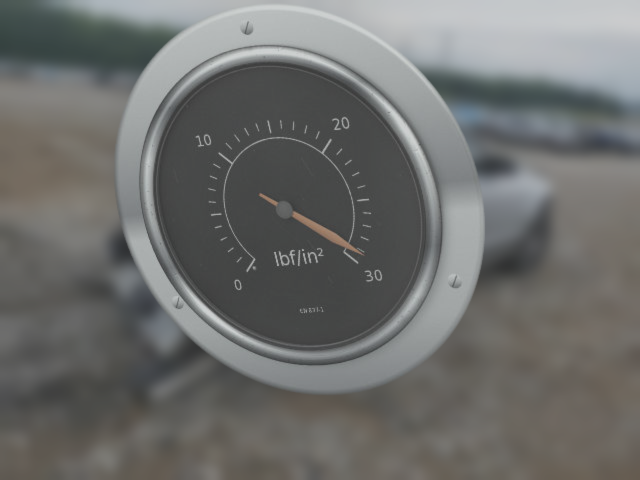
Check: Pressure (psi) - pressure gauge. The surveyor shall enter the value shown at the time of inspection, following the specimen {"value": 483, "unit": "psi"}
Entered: {"value": 29, "unit": "psi"}
